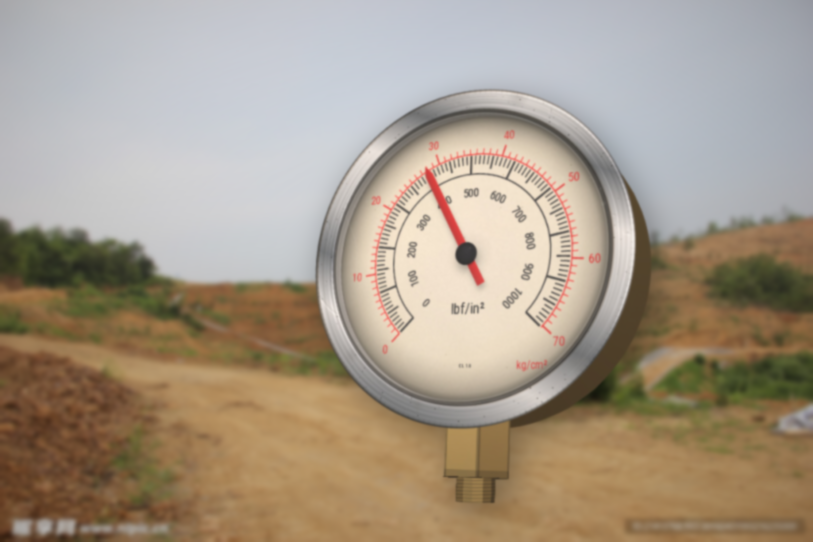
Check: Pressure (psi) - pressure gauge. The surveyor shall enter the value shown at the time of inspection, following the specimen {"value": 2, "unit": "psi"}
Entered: {"value": 400, "unit": "psi"}
